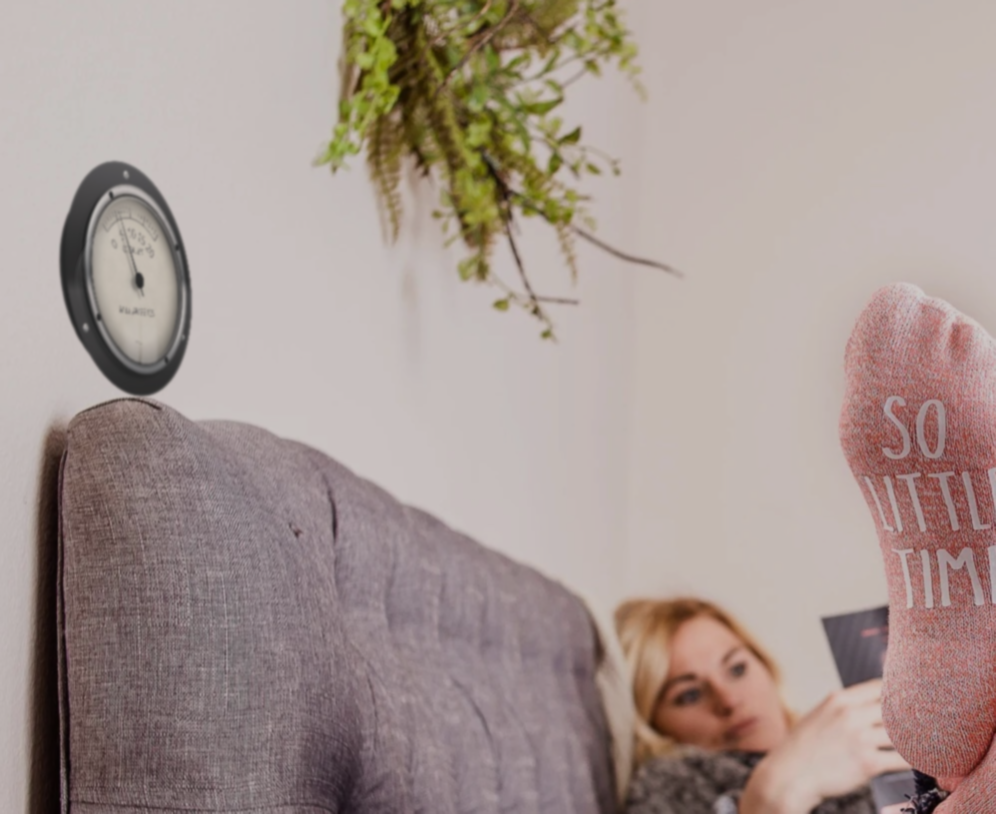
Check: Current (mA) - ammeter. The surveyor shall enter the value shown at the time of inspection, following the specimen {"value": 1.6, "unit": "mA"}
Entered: {"value": 5, "unit": "mA"}
